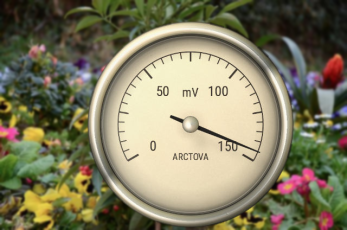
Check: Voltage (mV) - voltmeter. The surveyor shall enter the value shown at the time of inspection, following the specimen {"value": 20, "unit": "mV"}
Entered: {"value": 145, "unit": "mV"}
